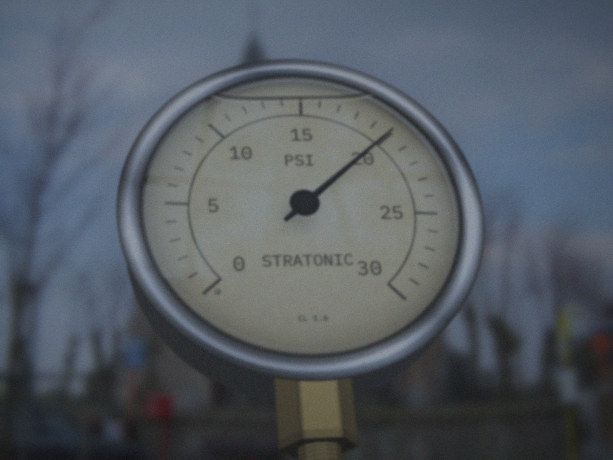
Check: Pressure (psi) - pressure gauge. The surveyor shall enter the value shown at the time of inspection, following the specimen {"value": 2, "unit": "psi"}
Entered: {"value": 20, "unit": "psi"}
